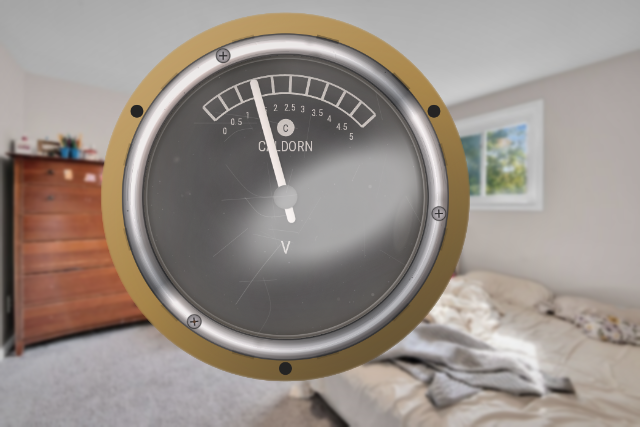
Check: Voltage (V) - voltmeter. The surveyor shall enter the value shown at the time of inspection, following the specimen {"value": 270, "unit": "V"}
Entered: {"value": 1.5, "unit": "V"}
